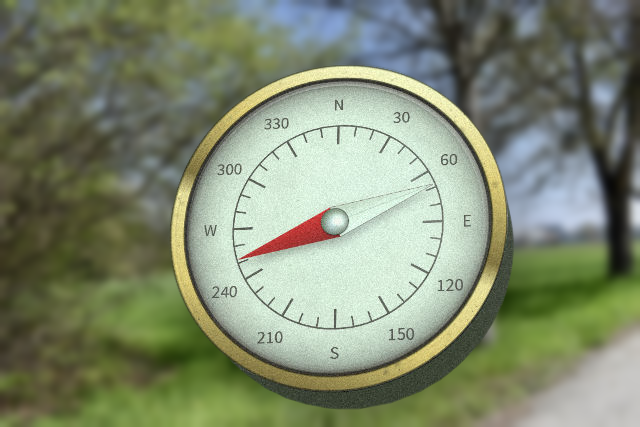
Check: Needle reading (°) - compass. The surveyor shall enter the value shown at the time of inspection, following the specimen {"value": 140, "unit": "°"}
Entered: {"value": 250, "unit": "°"}
